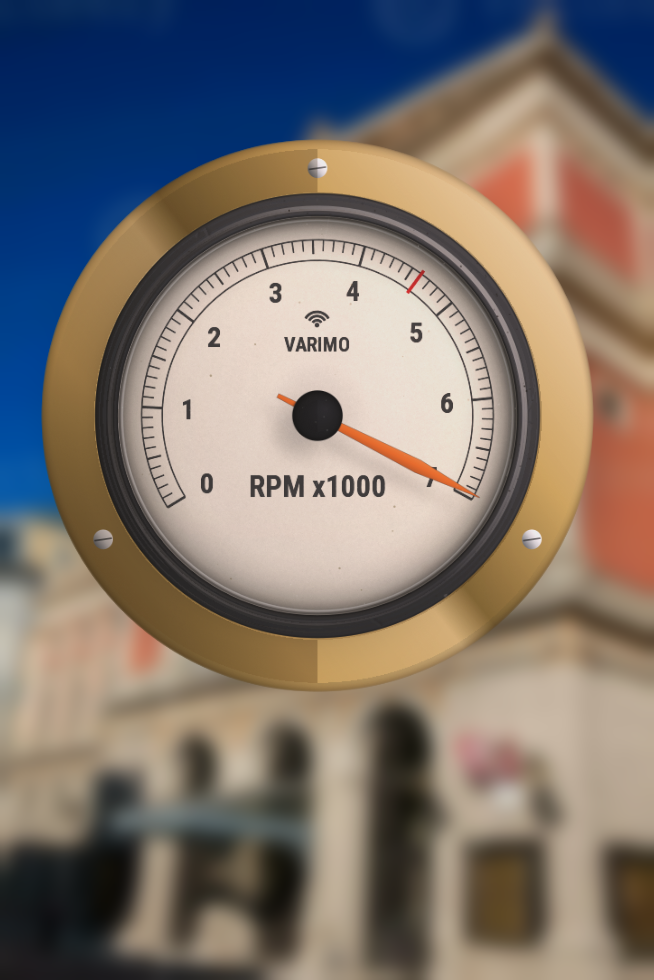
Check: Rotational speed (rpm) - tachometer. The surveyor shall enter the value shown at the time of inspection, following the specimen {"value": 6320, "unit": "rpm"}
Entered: {"value": 6950, "unit": "rpm"}
